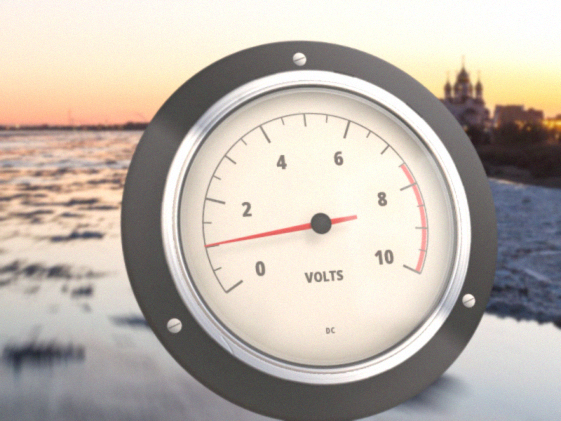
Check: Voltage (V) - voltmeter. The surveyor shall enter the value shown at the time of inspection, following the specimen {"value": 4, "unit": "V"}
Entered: {"value": 1, "unit": "V"}
